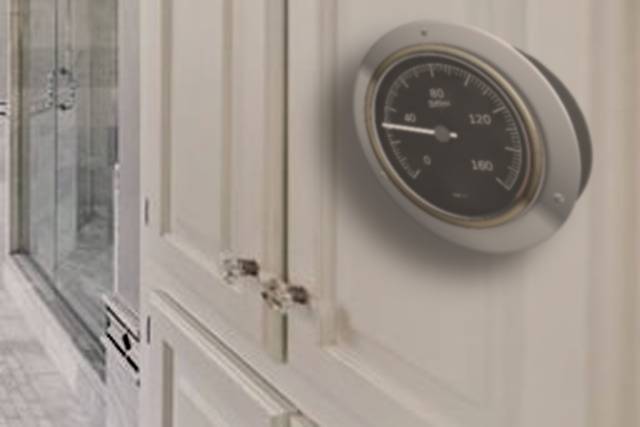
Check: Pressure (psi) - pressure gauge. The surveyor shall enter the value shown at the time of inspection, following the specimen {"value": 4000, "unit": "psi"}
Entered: {"value": 30, "unit": "psi"}
